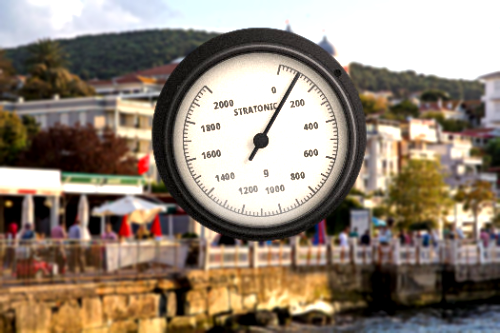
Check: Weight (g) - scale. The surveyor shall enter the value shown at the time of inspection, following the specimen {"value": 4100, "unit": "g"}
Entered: {"value": 100, "unit": "g"}
